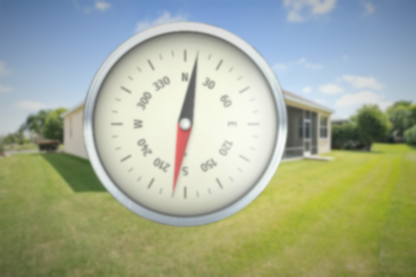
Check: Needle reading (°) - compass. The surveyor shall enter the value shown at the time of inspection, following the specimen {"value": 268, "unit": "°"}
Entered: {"value": 190, "unit": "°"}
